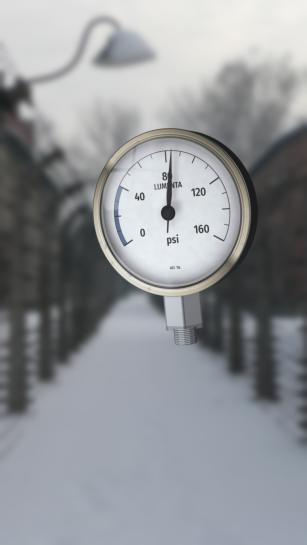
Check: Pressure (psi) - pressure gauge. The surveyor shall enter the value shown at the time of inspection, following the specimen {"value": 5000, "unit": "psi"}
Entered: {"value": 85, "unit": "psi"}
